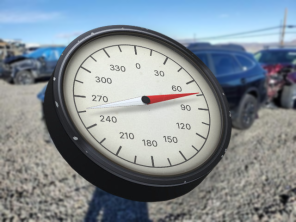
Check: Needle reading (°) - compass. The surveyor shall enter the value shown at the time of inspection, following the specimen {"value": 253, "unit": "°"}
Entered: {"value": 75, "unit": "°"}
